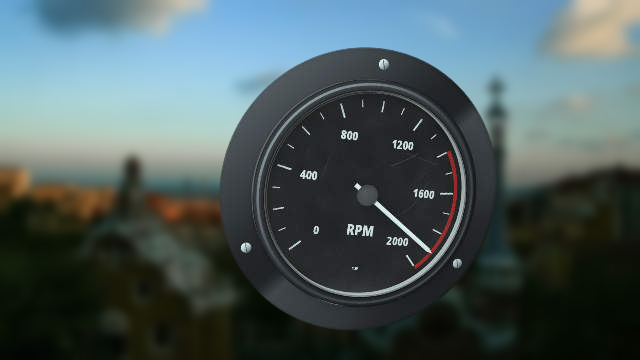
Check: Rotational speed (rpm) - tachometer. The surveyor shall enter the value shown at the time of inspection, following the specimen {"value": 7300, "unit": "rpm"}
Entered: {"value": 1900, "unit": "rpm"}
